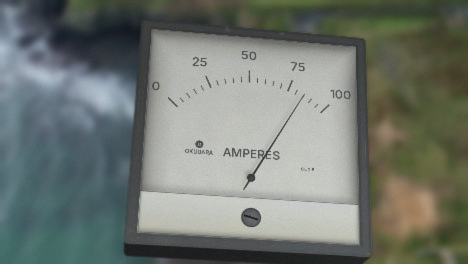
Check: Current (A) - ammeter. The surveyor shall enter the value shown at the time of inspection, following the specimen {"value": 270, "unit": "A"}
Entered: {"value": 85, "unit": "A"}
